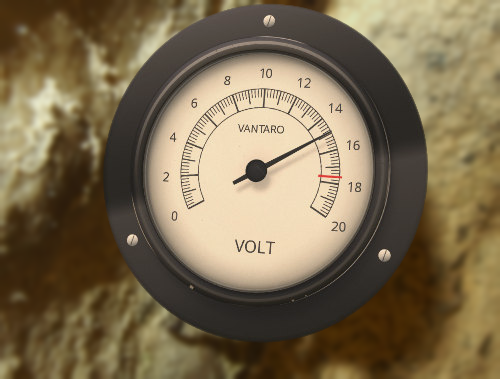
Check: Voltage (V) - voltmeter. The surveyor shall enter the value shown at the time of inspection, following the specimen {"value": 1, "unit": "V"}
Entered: {"value": 15, "unit": "V"}
